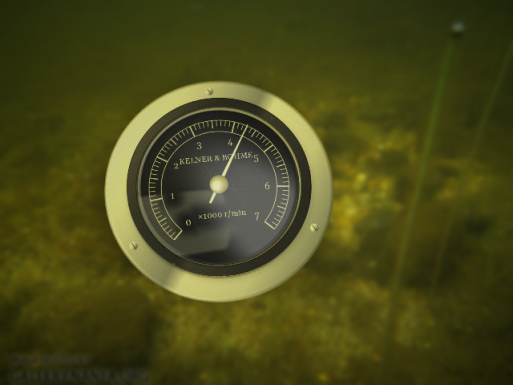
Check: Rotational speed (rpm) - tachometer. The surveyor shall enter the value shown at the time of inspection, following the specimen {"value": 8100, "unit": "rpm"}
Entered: {"value": 4300, "unit": "rpm"}
